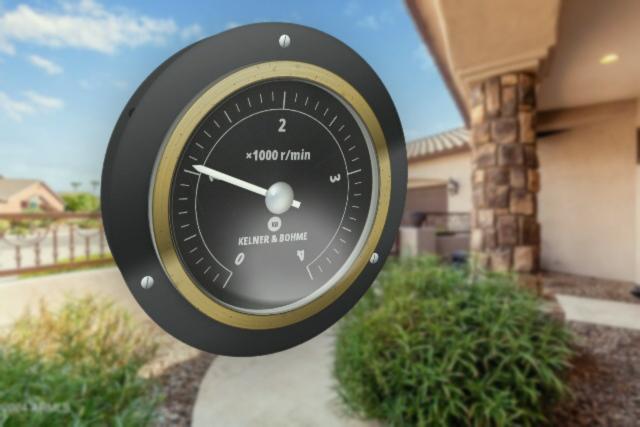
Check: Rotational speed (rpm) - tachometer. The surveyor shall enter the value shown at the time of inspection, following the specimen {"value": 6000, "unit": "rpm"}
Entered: {"value": 1050, "unit": "rpm"}
